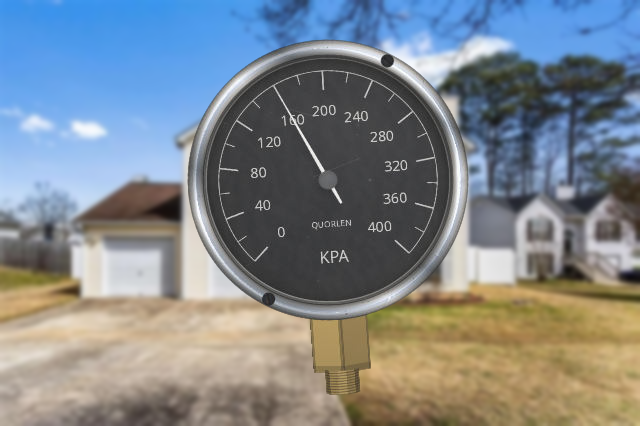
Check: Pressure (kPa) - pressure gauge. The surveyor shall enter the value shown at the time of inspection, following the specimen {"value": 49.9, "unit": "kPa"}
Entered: {"value": 160, "unit": "kPa"}
